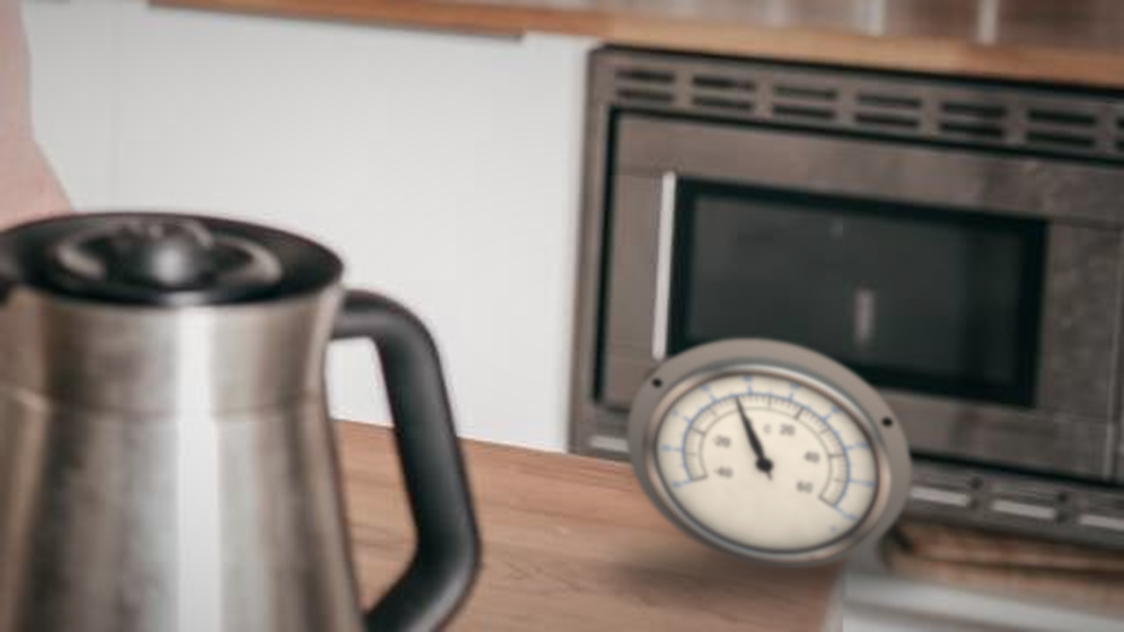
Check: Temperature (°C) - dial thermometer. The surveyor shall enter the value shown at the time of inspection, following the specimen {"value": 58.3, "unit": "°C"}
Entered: {"value": 0, "unit": "°C"}
